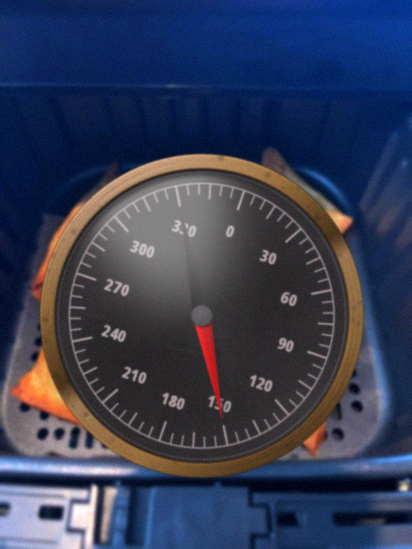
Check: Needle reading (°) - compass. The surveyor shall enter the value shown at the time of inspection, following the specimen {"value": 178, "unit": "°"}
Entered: {"value": 150, "unit": "°"}
